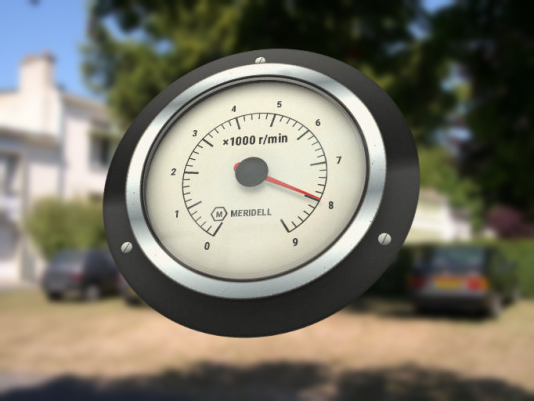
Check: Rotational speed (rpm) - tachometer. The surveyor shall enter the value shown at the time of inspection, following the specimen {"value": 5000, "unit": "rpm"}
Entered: {"value": 8000, "unit": "rpm"}
